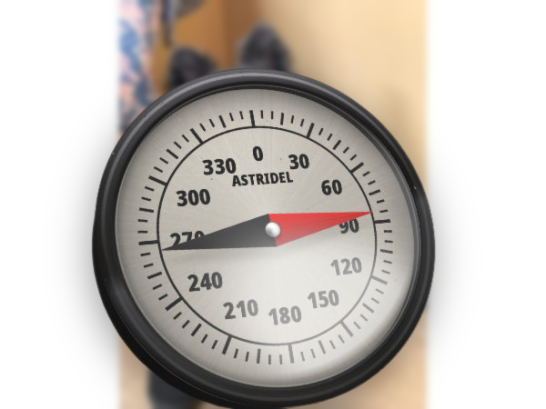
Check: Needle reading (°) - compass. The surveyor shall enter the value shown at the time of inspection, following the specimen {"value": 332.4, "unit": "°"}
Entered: {"value": 85, "unit": "°"}
